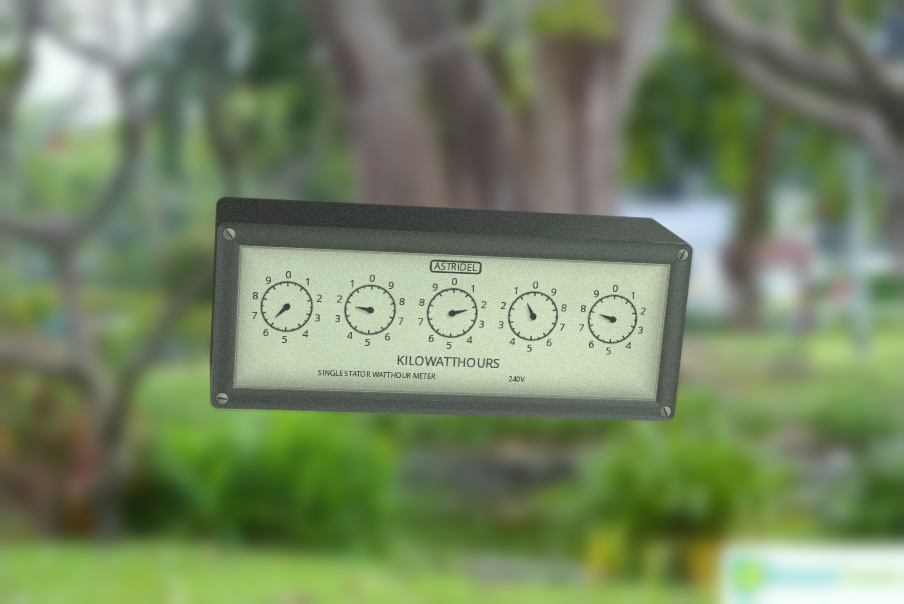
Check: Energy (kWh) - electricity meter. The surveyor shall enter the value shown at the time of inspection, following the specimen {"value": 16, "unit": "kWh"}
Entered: {"value": 62208, "unit": "kWh"}
